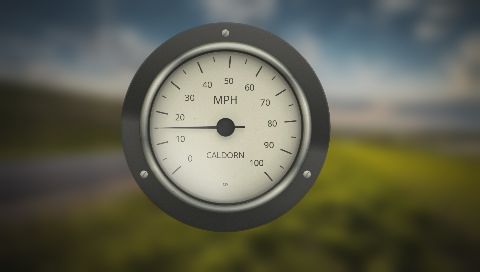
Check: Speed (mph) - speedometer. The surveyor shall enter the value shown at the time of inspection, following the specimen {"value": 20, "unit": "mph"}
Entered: {"value": 15, "unit": "mph"}
